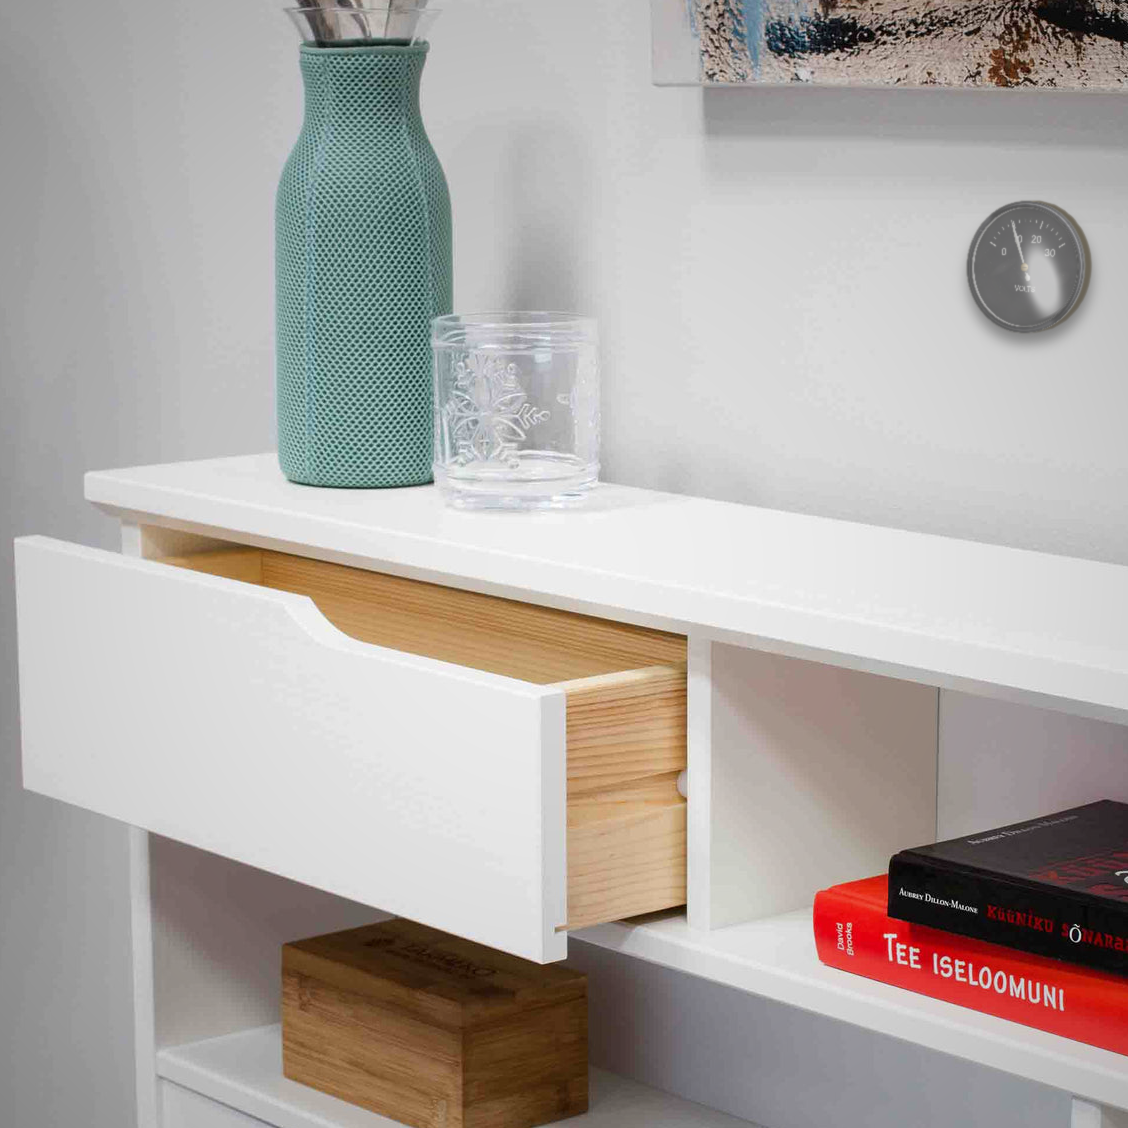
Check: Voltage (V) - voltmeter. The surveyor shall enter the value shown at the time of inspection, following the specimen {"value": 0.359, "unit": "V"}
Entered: {"value": 10, "unit": "V"}
